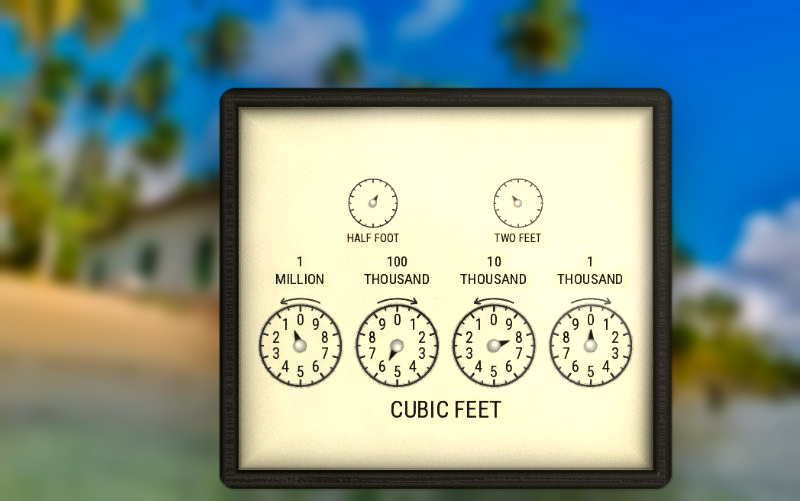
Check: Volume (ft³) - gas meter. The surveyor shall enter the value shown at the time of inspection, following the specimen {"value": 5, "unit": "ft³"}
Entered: {"value": 58000, "unit": "ft³"}
